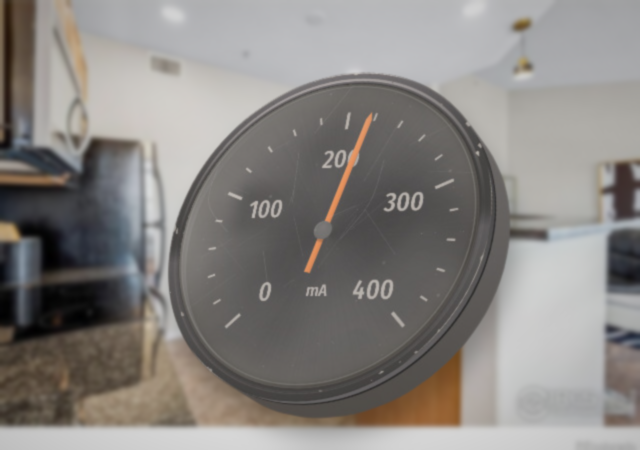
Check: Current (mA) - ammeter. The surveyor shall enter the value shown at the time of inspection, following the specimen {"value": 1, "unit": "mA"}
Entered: {"value": 220, "unit": "mA"}
